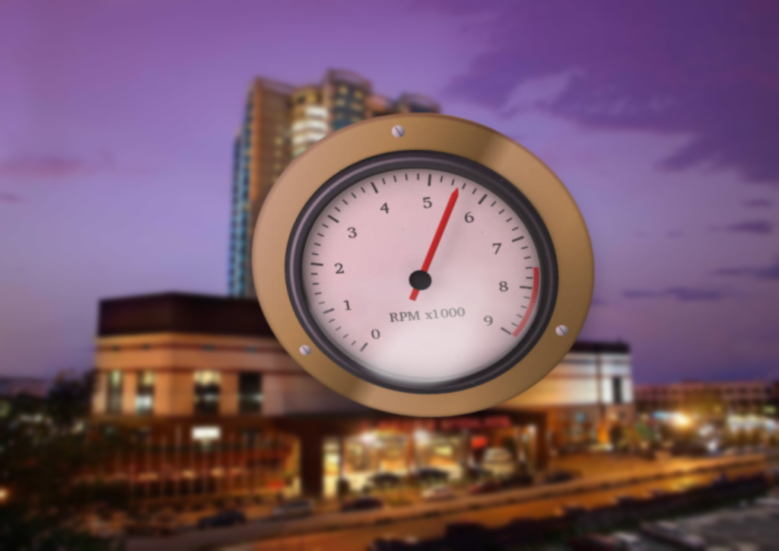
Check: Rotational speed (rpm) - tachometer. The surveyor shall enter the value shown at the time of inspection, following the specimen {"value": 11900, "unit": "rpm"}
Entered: {"value": 5500, "unit": "rpm"}
